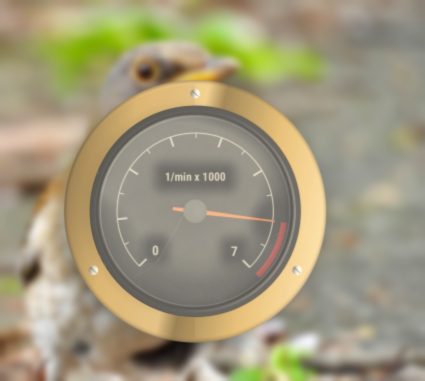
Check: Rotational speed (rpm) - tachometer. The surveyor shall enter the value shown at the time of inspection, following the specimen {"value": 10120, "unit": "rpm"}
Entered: {"value": 6000, "unit": "rpm"}
